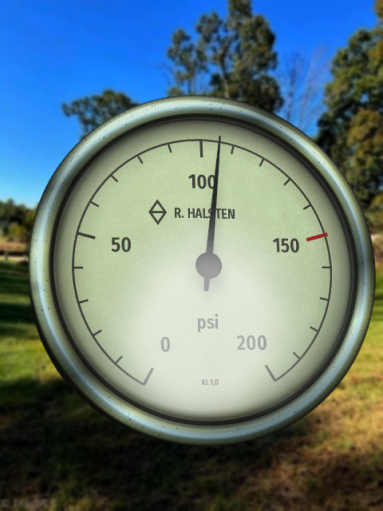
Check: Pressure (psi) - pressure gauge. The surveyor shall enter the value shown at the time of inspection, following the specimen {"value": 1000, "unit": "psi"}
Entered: {"value": 105, "unit": "psi"}
